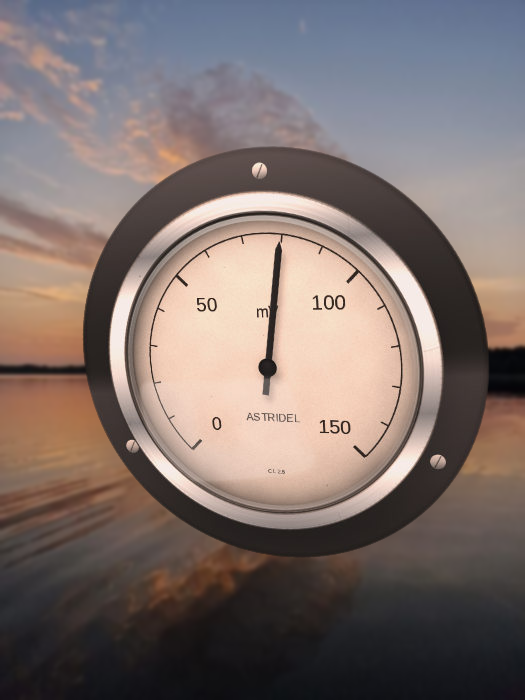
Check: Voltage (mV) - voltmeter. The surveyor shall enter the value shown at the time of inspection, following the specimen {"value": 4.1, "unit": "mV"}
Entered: {"value": 80, "unit": "mV"}
